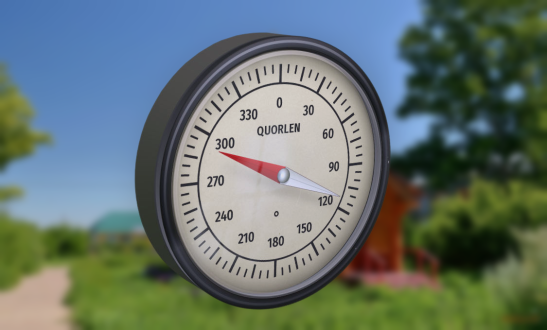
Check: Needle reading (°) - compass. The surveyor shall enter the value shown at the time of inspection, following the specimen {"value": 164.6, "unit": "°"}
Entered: {"value": 292.5, "unit": "°"}
